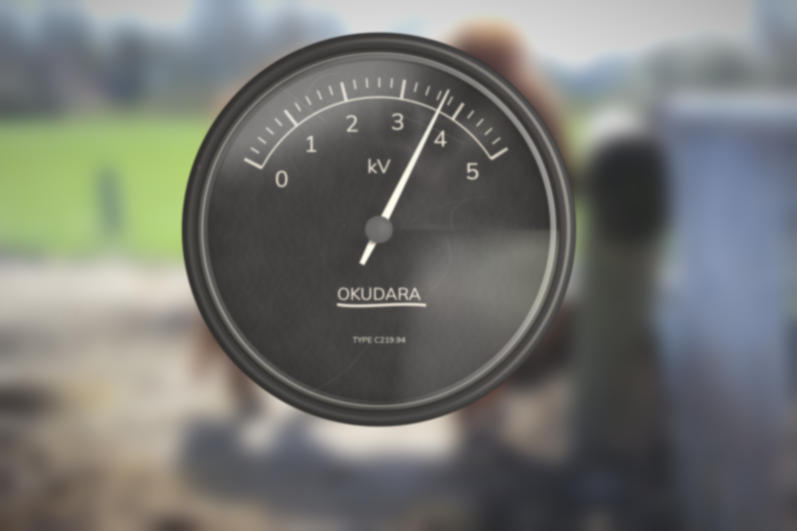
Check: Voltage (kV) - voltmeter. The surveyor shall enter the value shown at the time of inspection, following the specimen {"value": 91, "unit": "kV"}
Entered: {"value": 3.7, "unit": "kV"}
